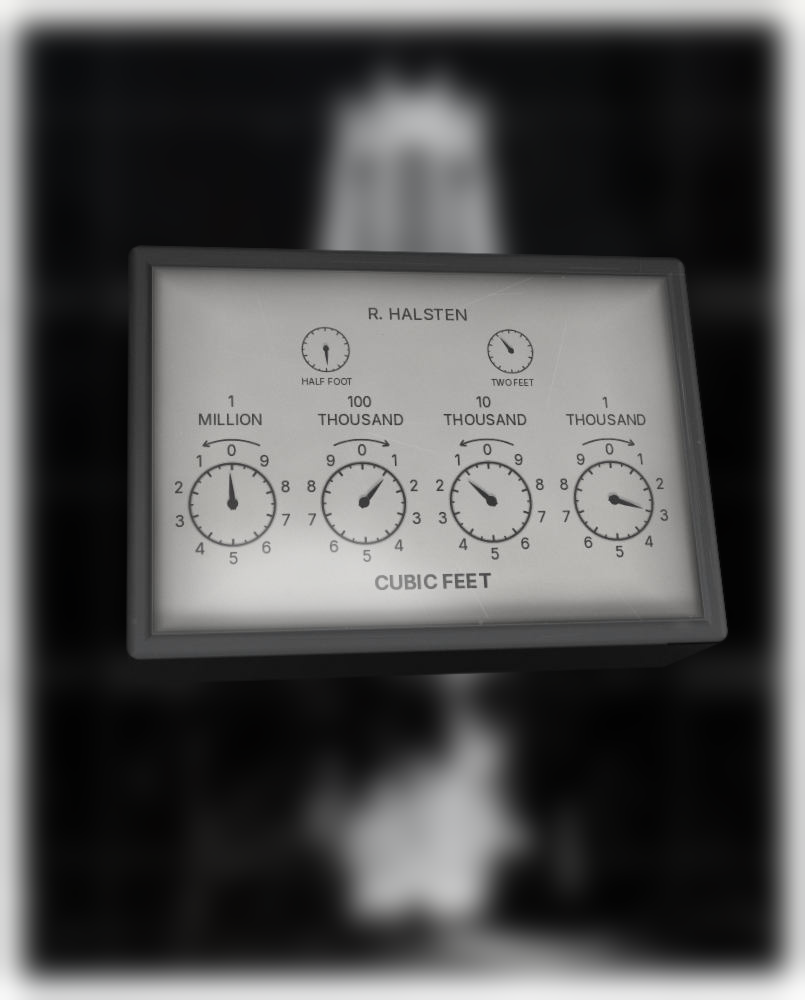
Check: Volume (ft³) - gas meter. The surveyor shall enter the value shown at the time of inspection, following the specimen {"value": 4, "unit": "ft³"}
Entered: {"value": 11300, "unit": "ft³"}
